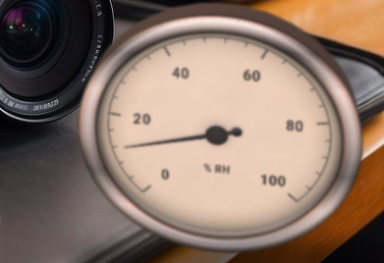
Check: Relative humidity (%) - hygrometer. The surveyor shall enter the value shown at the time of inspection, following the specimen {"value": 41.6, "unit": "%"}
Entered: {"value": 12, "unit": "%"}
